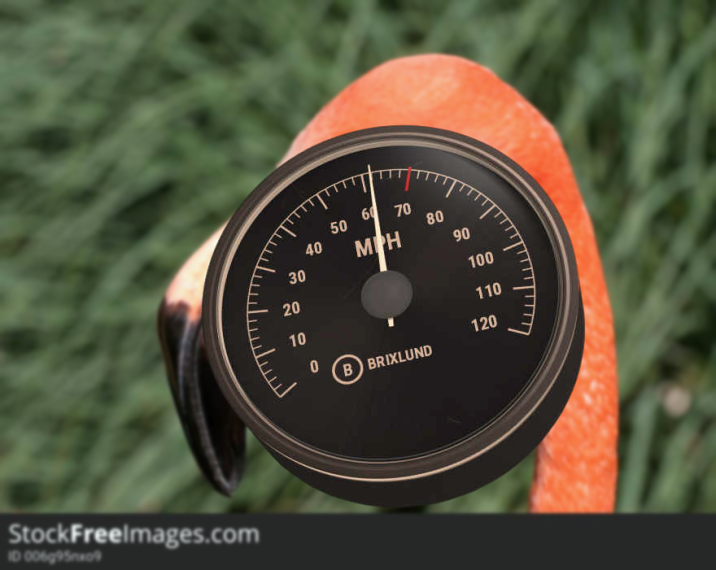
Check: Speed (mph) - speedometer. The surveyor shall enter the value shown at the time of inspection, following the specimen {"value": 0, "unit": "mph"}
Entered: {"value": 62, "unit": "mph"}
